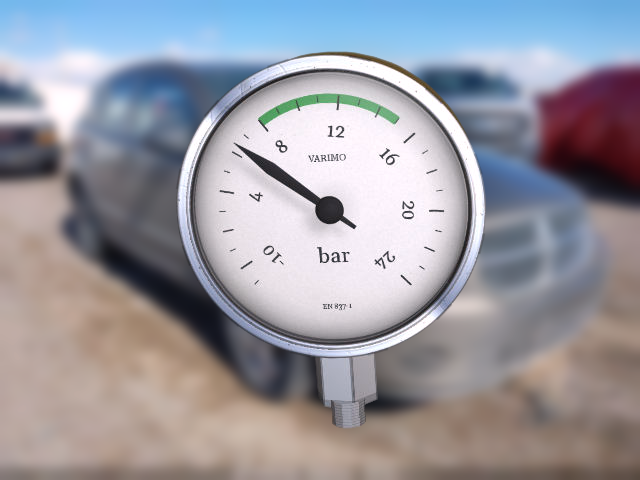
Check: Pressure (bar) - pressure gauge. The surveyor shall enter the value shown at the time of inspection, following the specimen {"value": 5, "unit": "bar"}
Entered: {"value": 6.5, "unit": "bar"}
